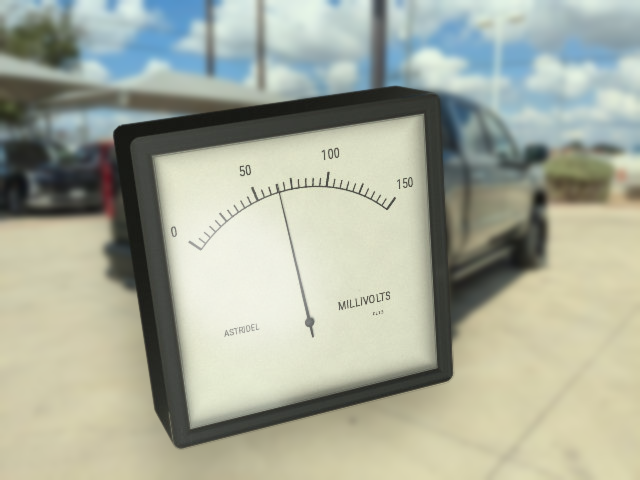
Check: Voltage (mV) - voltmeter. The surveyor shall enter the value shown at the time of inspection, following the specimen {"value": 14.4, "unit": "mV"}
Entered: {"value": 65, "unit": "mV"}
